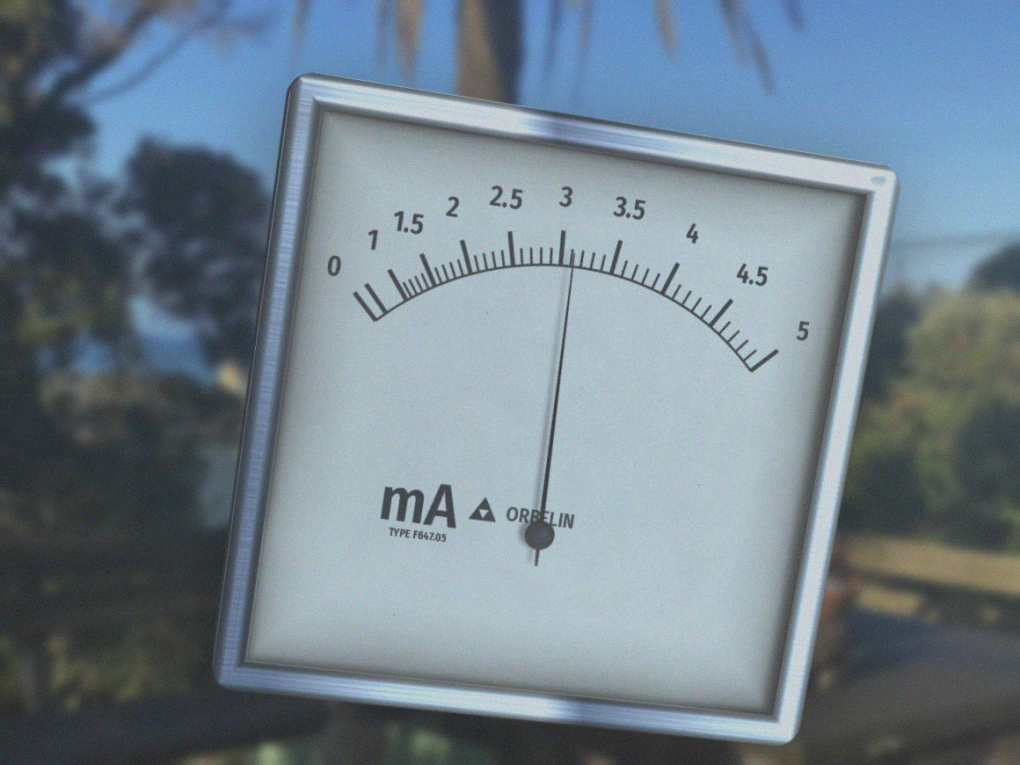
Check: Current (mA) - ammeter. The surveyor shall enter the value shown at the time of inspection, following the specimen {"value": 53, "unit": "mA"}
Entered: {"value": 3.1, "unit": "mA"}
